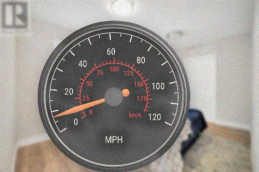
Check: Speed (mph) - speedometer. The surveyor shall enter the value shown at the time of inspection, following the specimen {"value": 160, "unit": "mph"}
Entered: {"value": 7.5, "unit": "mph"}
